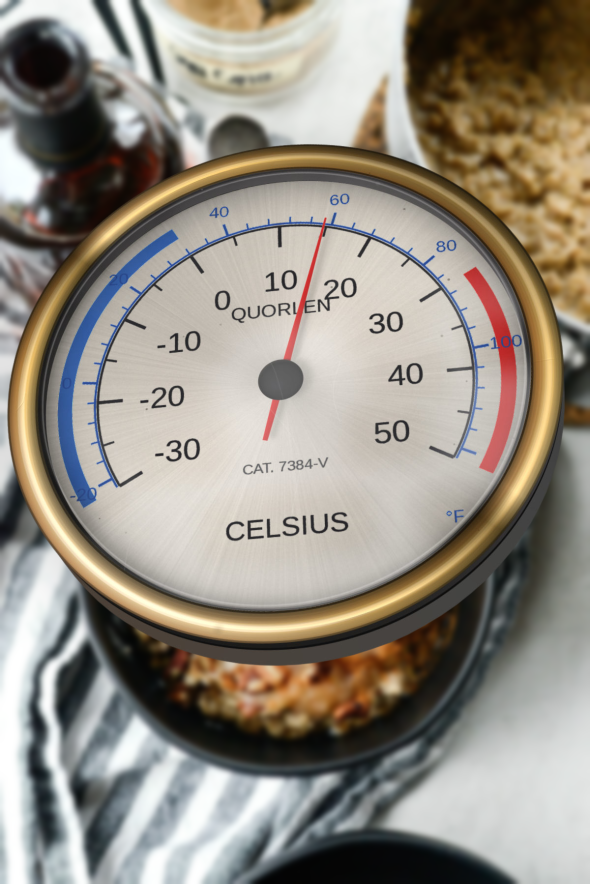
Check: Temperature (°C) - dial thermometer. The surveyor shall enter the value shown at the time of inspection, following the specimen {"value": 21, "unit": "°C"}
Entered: {"value": 15, "unit": "°C"}
